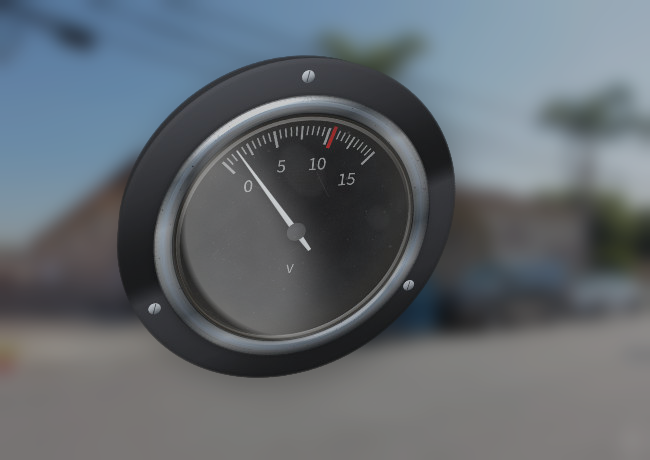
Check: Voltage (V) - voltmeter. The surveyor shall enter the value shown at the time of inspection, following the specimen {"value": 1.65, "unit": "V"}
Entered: {"value": 1.5, "unit": "V"}
